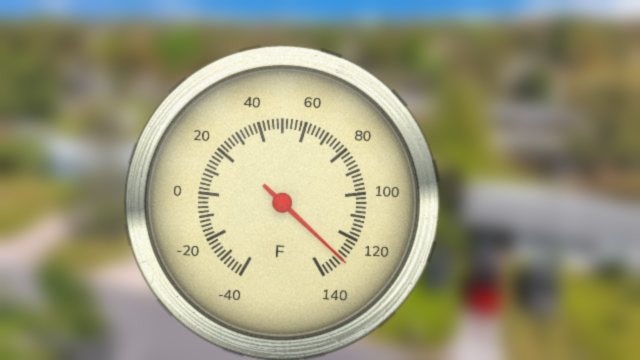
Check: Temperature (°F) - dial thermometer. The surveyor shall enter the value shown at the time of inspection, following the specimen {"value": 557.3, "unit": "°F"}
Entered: {"value": 130, "unit": "°F"}
